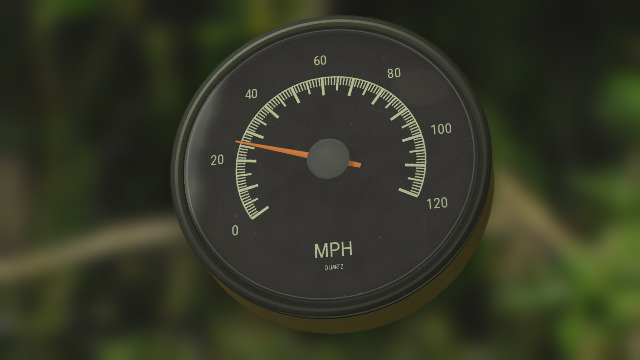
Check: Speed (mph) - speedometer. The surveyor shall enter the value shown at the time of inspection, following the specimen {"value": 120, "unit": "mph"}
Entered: {"value": 25, "unit": "mph"}
